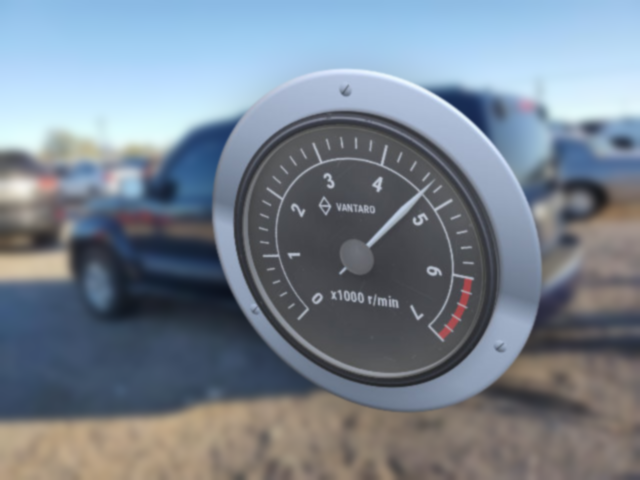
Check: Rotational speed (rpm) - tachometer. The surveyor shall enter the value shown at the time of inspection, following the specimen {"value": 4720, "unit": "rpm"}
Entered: {"value": 4700, "unit": "rpm"}
